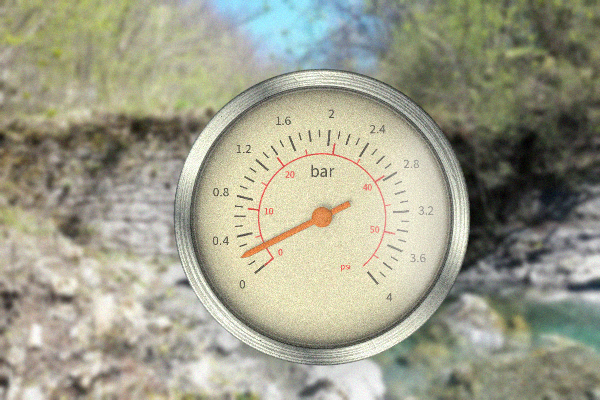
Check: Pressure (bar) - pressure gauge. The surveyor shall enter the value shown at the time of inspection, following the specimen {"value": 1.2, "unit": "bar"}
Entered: {"value": 0.2, "unit": "bar"}
